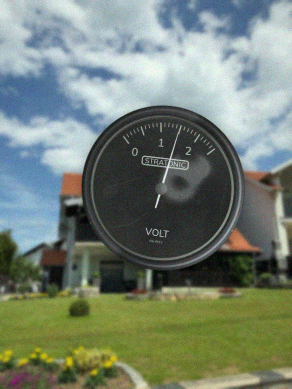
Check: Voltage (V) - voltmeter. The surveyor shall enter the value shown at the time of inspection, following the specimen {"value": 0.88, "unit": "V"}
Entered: {"value": 1.5, "unit": "V"}
